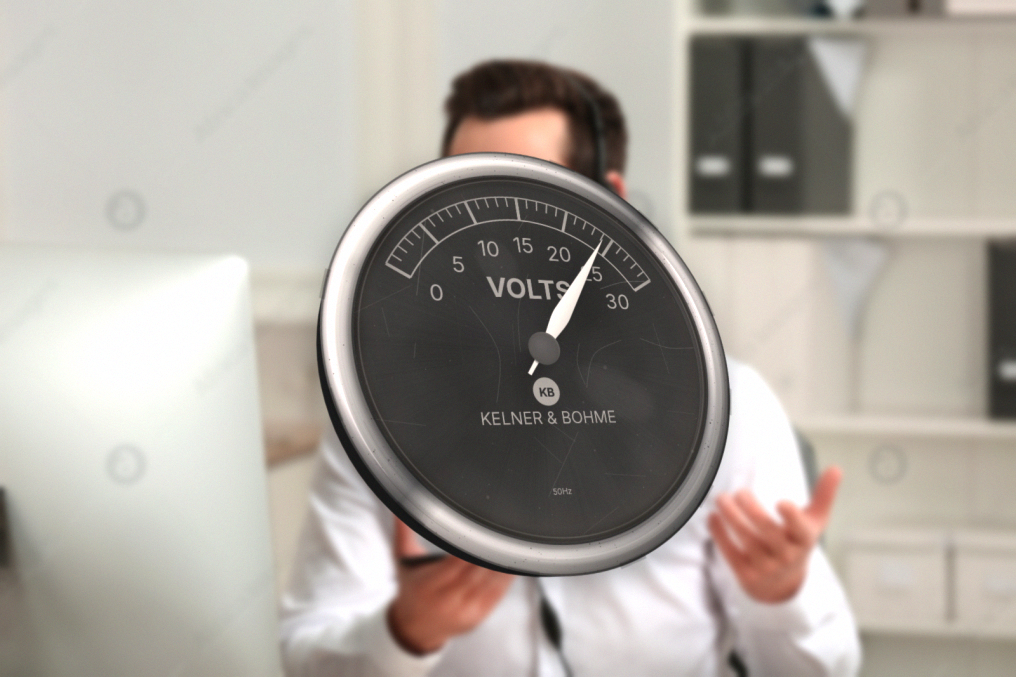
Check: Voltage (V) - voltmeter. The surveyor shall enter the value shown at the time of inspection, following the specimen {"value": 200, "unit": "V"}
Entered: {"value": 24, "unit": "V"}
